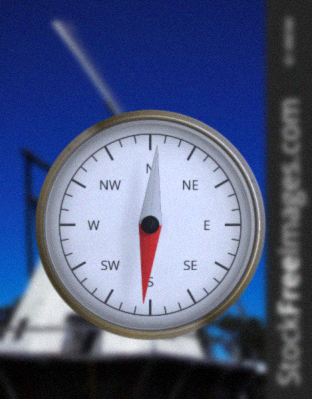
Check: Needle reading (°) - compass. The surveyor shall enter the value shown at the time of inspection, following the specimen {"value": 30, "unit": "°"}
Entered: {"value": 185, "unit": "°"}
